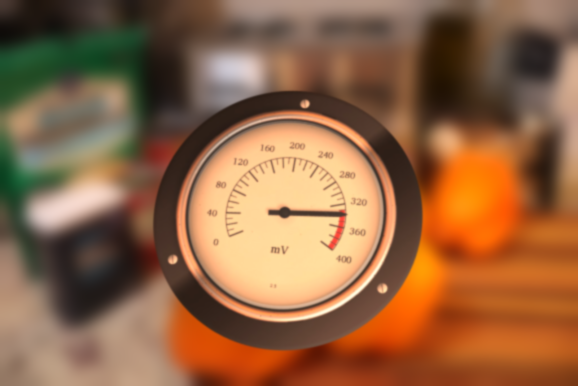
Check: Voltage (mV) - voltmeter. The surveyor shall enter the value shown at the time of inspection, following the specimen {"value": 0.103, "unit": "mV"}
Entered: {"value": 340, "unit": "mV"}
